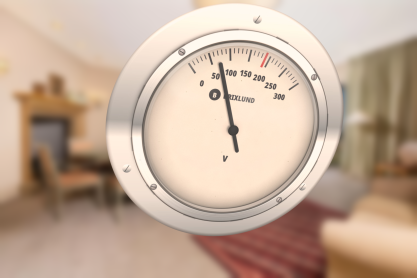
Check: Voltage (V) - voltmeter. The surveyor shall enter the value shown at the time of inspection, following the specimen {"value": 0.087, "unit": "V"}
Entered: {"value": 70, "unit": "V"}
